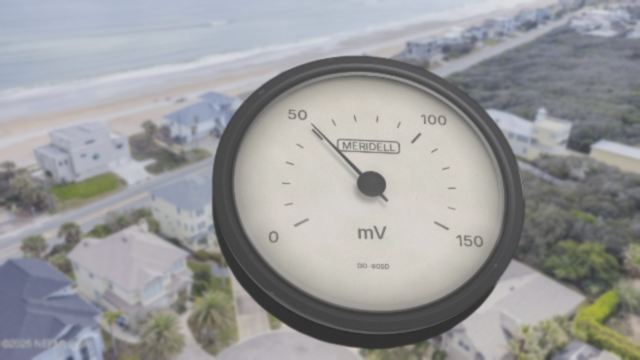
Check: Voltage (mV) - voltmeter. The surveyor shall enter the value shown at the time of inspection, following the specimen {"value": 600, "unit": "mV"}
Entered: {"value": 50, "unit": "mV"}
